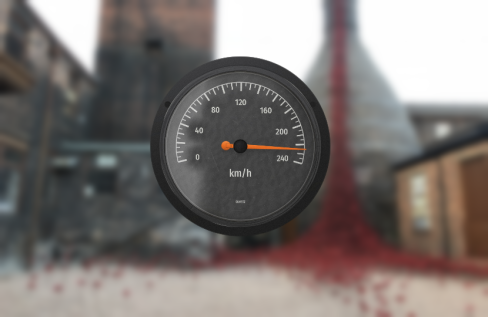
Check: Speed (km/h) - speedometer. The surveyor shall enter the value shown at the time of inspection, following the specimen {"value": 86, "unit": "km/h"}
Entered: {"value": 225, "unit": "km/h"}
